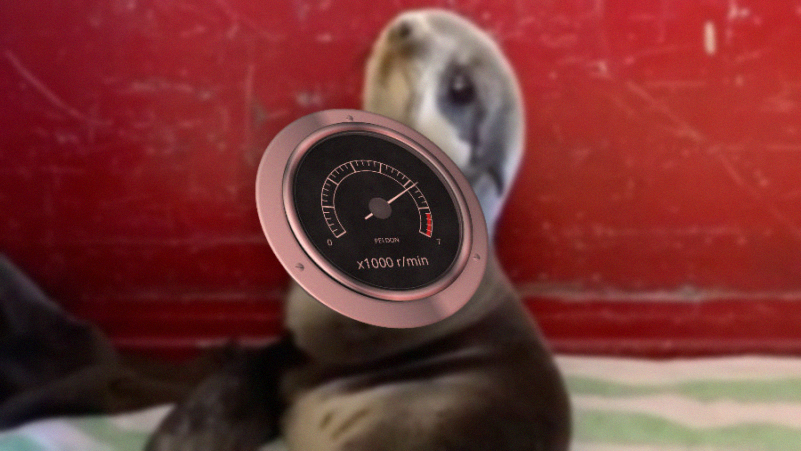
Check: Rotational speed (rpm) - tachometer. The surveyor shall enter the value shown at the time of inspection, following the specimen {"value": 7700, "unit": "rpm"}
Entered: {"value": 5200, "unit": "rpm"}
